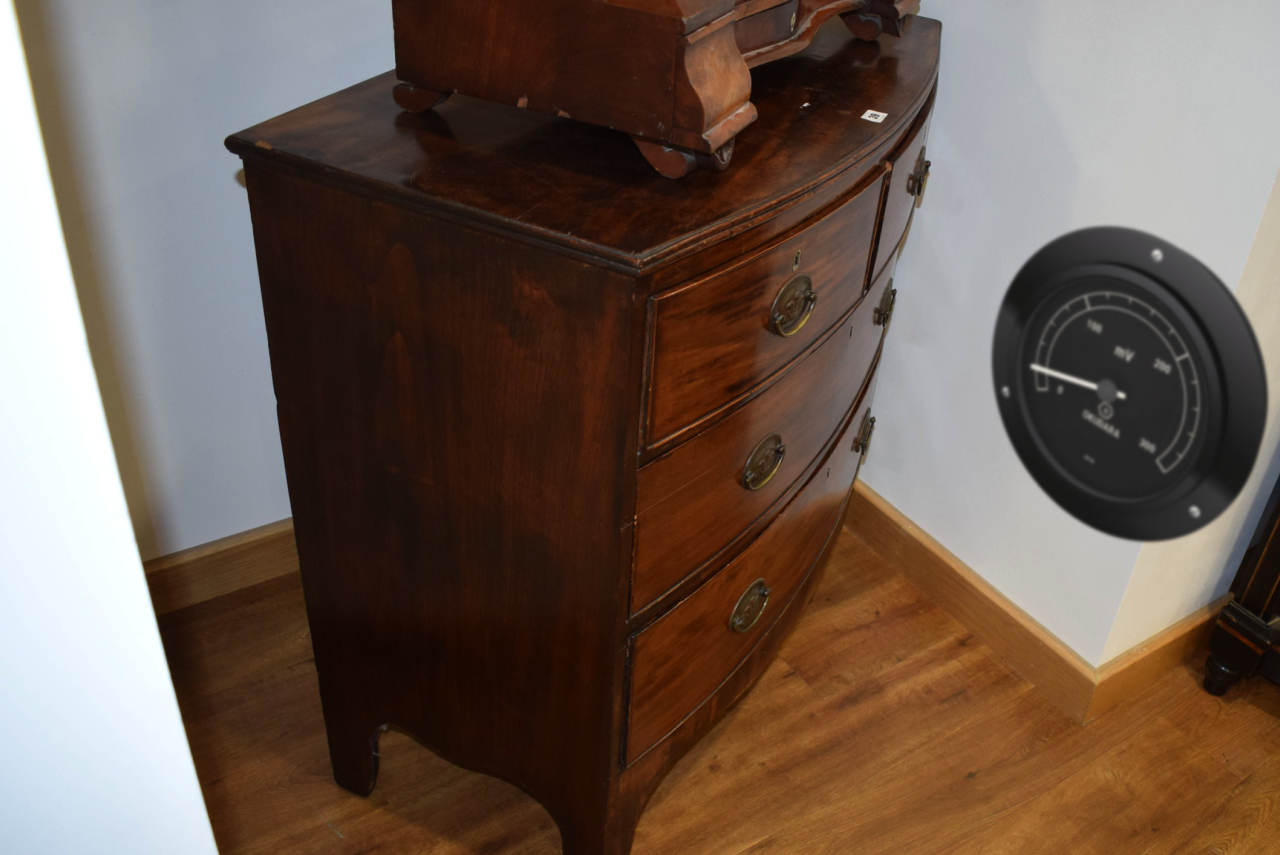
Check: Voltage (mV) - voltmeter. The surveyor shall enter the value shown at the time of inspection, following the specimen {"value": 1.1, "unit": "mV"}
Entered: {"value": 20, "unit": "mV"}
